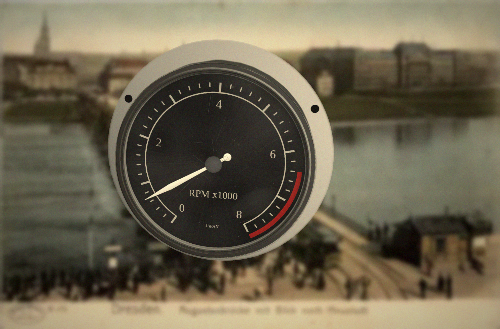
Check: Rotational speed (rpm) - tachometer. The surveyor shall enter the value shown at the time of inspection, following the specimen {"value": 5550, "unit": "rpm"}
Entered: {"value": 700, "unit": "rpm"}
